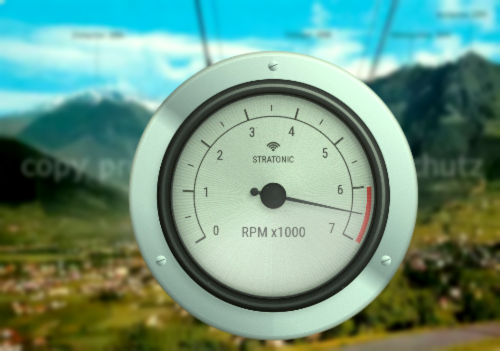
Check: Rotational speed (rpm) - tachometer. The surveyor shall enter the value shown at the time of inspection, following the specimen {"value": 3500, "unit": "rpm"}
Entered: {"value": 6500, "unit": "rpm"}
